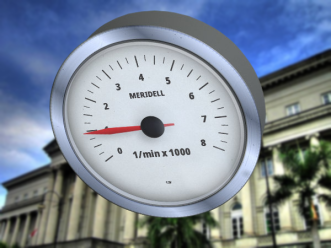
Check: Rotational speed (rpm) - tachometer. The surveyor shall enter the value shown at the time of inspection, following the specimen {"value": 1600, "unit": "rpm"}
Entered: {"value": 1000, "unit": "rpm"}
